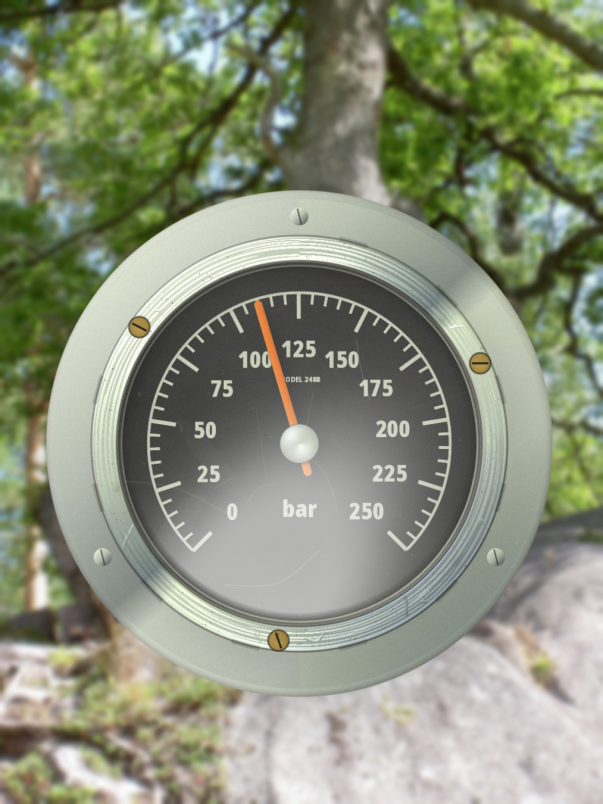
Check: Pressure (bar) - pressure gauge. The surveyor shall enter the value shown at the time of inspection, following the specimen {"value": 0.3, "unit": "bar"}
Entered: {"value": 110, "unit": "bar"}
